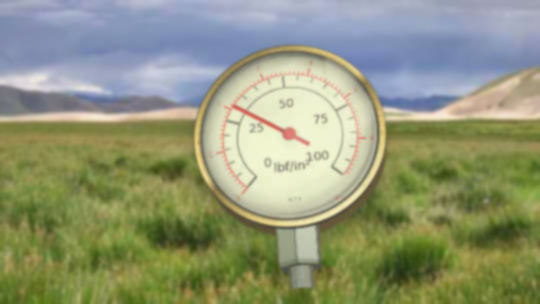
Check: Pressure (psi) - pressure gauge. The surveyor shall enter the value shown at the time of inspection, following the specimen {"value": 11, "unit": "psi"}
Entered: {"value": 30, "unit": "psi"}
